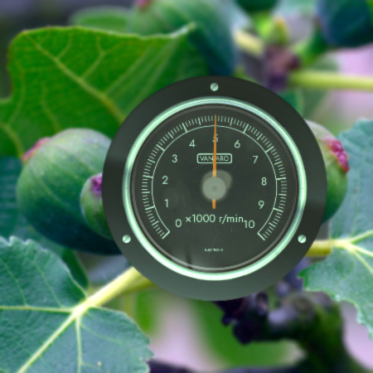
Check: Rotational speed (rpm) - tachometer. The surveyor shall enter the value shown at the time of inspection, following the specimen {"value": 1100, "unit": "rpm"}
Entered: {"value": 5000, "unit": "rpm"}
